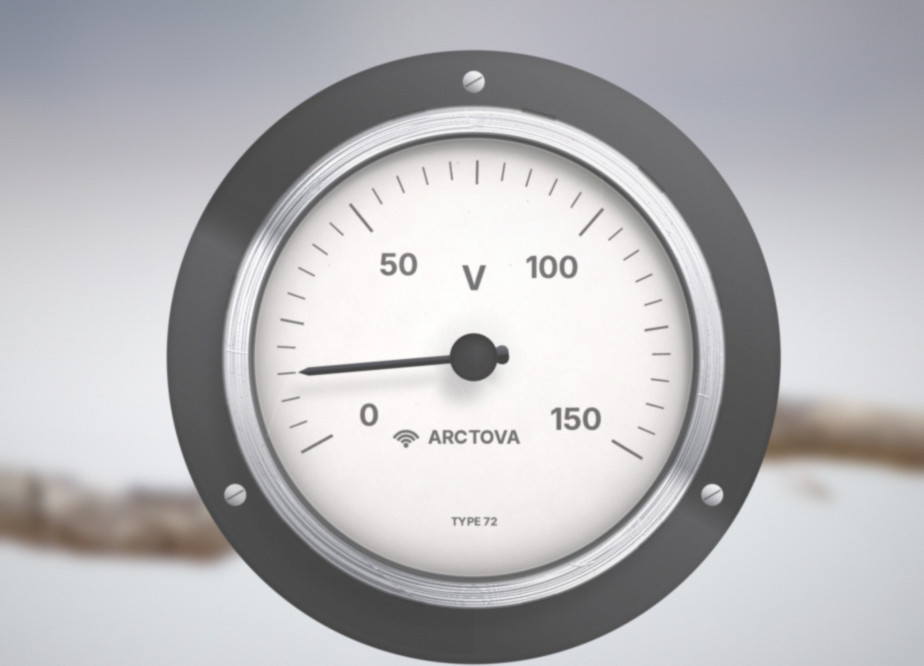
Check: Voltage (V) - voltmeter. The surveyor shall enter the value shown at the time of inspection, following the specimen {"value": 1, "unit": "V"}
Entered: {"value": 15, "unit": "V"}
